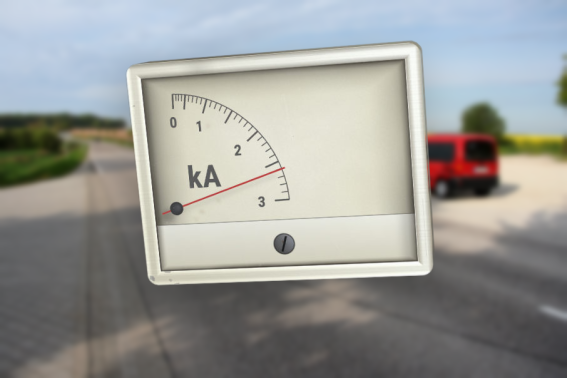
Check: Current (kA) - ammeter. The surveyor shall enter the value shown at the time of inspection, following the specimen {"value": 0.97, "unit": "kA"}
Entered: {"value": 2.6, "unit": "kA"}
